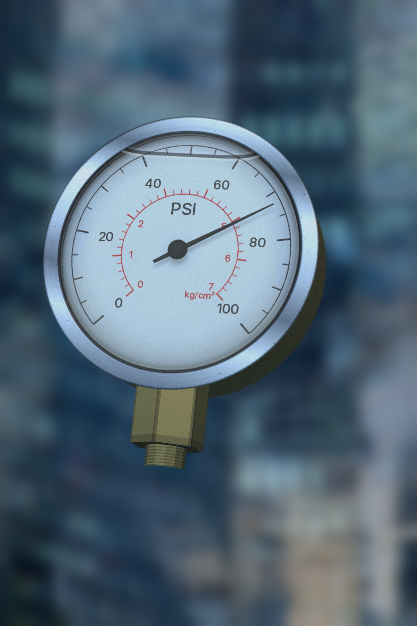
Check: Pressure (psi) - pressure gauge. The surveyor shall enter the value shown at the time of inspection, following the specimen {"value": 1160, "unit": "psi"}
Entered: {"value": 72.5, "unit": "psi"}
